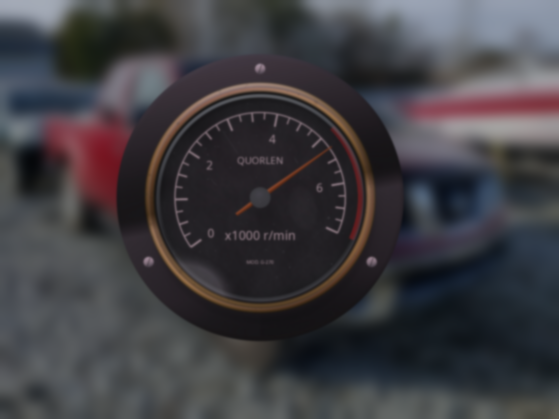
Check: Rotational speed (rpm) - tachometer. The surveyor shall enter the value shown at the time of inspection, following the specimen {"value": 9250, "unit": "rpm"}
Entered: {"value": 5250, "unit": "rpm"}
